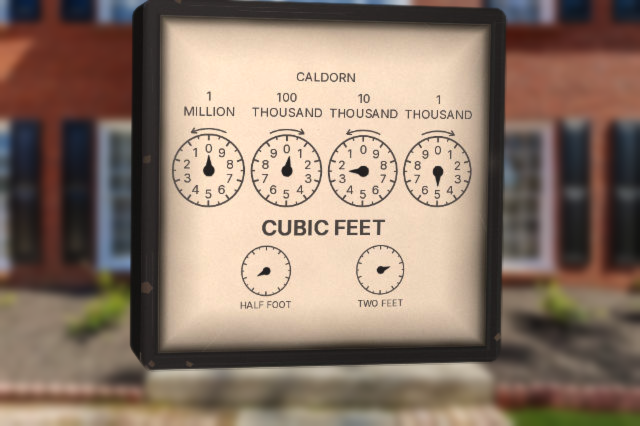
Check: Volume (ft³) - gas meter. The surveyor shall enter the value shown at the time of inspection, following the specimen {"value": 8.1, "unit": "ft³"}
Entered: {"value": 2500, "unit": "ft³"}
